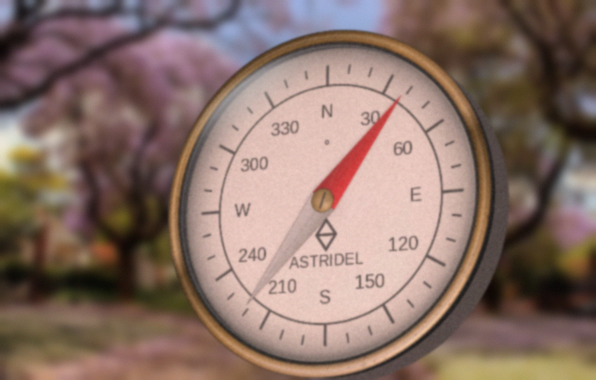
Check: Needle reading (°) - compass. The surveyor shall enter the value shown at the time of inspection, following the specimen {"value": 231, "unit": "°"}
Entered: {"value": 40, "unit": "°"}
